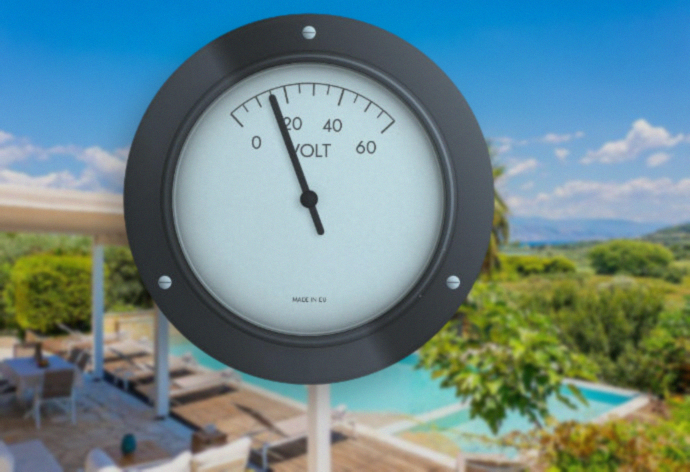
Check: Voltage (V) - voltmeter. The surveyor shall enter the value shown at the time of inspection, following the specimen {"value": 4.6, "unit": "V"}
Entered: {"value": 15, "unit": "V"}
